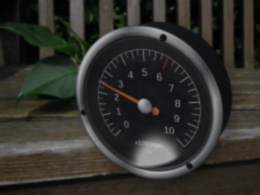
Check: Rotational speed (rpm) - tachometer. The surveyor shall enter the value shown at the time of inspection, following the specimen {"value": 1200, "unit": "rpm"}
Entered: {"value": 2500, "unit": "rpm"}
